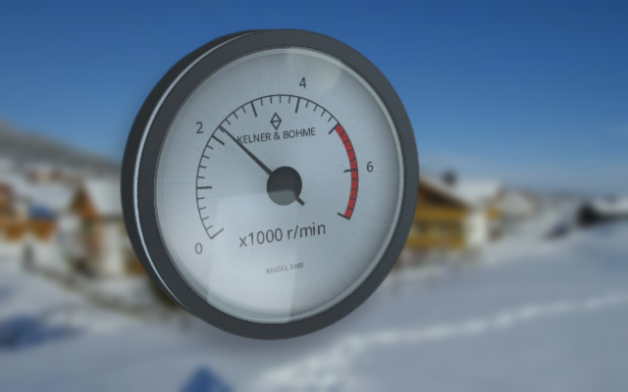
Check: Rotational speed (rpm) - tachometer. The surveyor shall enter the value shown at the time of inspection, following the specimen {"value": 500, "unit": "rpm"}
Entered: {"value": 2200, "unit": "rpm"}
